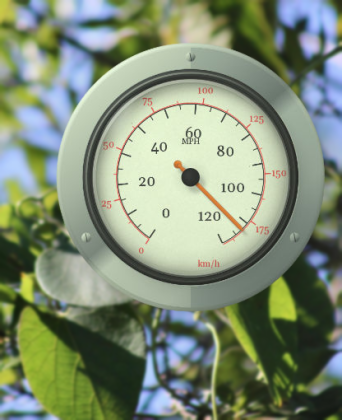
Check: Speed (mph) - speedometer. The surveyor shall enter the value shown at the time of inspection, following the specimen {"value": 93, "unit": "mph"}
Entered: {"value": 112.5, "unit": "mph"}
